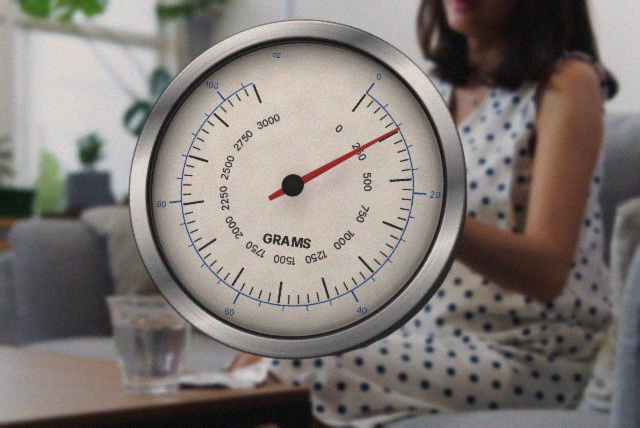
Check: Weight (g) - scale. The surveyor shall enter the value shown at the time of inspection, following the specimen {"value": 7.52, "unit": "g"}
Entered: {"value": 250, "unit": "g"}
